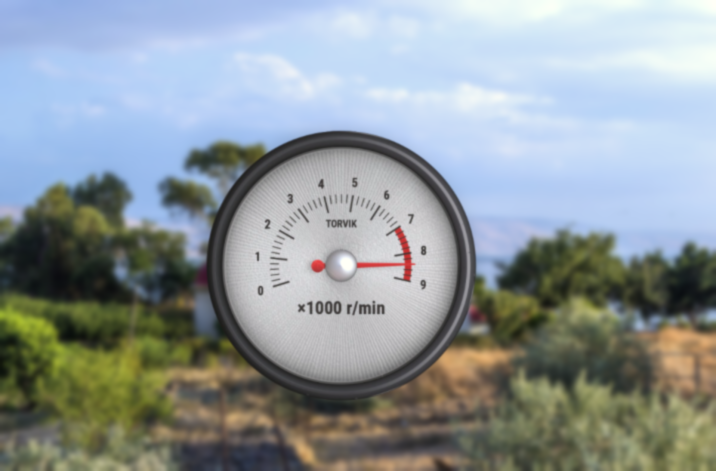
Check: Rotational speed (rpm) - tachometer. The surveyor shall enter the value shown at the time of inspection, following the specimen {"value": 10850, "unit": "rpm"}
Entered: {"value": 8400, "unit": "rpm"}
